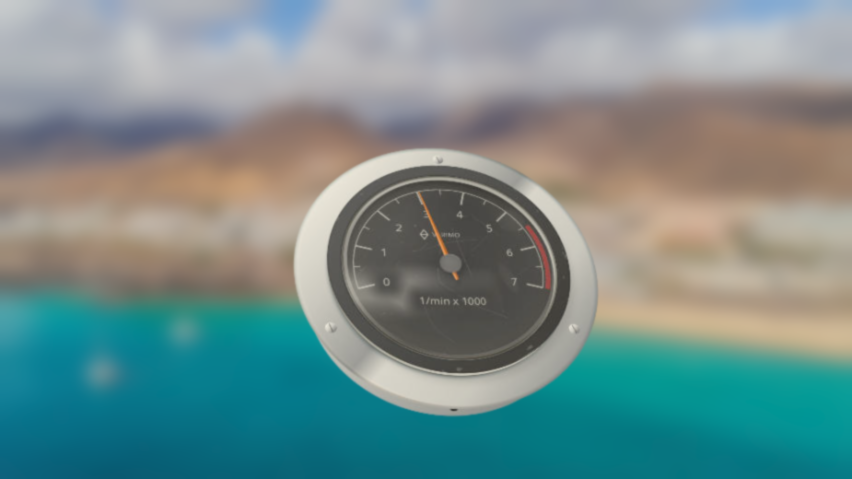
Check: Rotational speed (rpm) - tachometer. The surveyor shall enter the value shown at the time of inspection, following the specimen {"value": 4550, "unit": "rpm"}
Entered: {"value": 3000, "unit": "rpm"}
